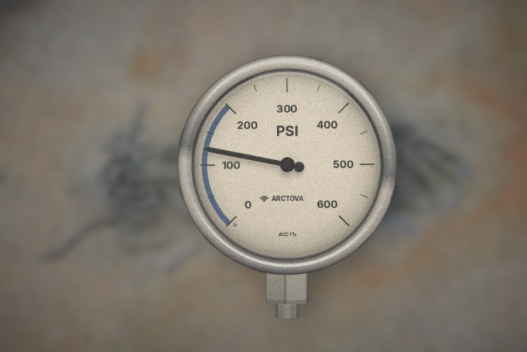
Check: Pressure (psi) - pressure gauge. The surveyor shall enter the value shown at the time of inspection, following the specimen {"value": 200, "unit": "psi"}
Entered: {"value": 125, "unit": "psi"}
